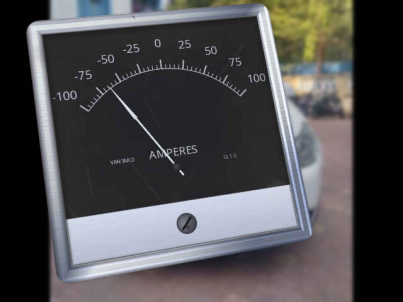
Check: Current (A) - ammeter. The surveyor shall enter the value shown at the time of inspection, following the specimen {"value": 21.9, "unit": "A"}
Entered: {"value": -65, "unit": "A"}
